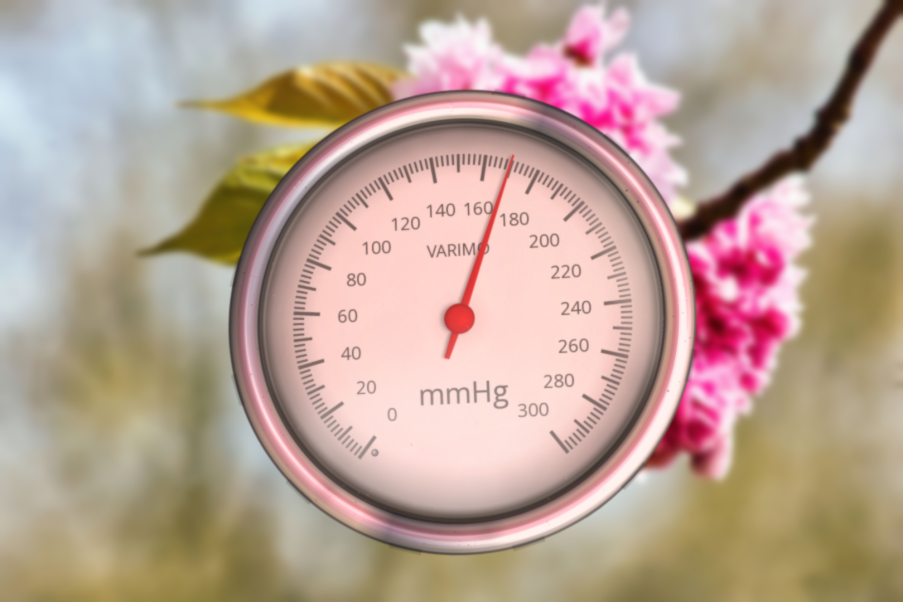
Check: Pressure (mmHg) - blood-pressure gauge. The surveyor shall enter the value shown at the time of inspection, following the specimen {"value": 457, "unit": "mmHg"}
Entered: {"value": 170, "unit": "mmHg"}
